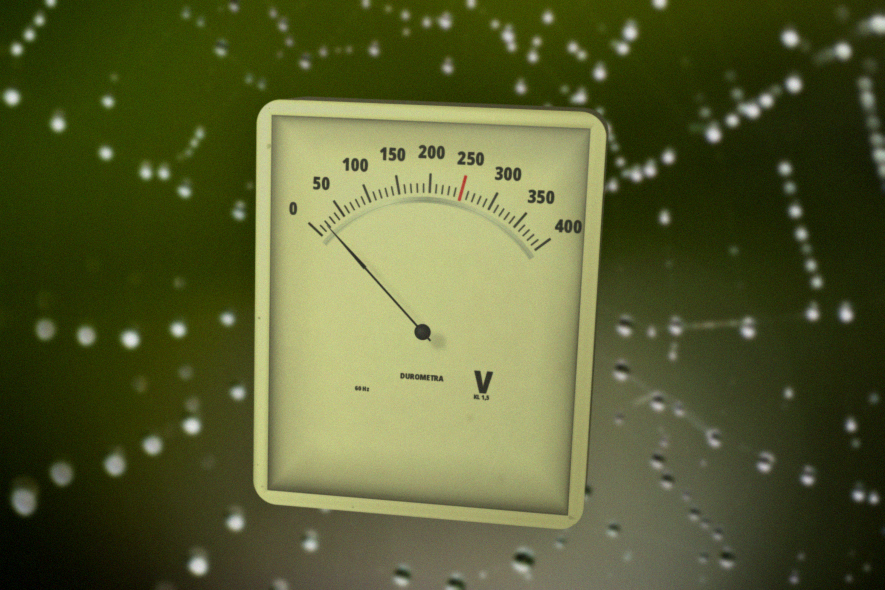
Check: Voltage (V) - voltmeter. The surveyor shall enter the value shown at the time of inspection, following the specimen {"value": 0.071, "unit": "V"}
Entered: {"value": 20, "unit": "V"}
